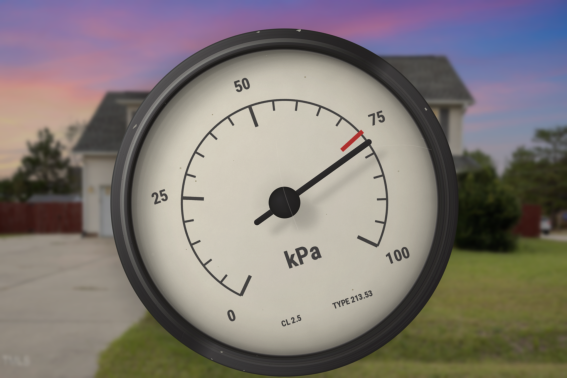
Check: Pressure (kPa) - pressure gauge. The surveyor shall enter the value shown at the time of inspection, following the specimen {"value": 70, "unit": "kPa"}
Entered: {"value": 77.5, "unit": "kPa"}
